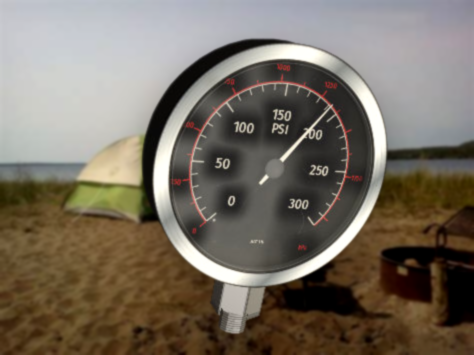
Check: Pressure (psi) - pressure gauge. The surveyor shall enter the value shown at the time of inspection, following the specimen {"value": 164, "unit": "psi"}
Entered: {"value": 190, "unit": "psi"}
